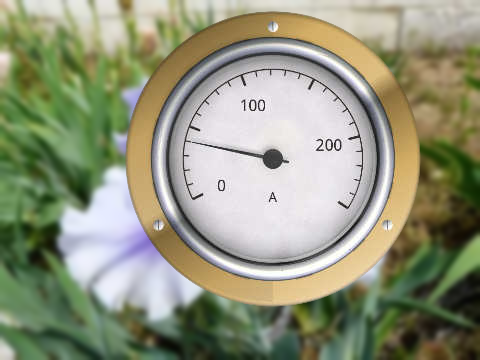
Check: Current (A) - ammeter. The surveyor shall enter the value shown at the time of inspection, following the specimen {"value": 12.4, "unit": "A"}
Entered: {"value": 40, "unit": "A"}
